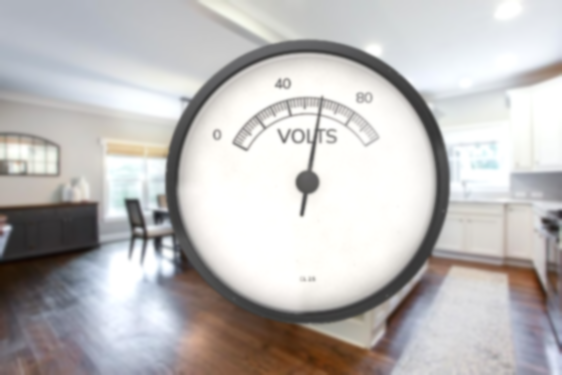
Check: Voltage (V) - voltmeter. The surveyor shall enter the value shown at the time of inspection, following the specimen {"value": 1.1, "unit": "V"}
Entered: {"value": 60, "unit": "V"}
